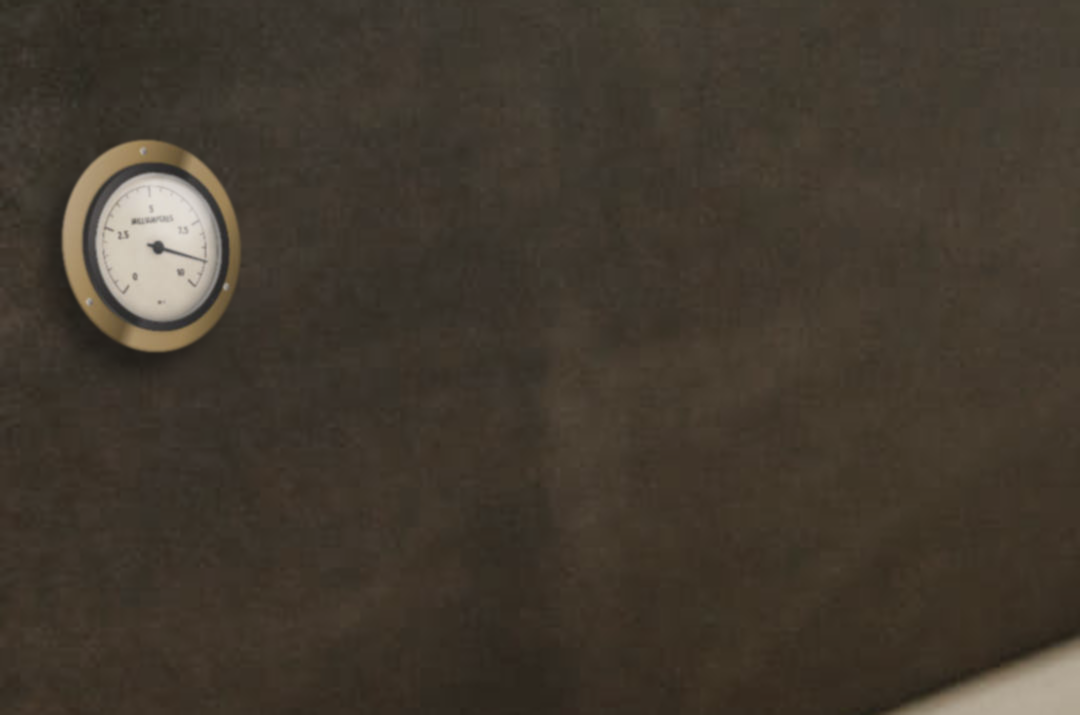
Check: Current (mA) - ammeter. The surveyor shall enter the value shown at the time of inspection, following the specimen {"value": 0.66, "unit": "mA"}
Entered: {"value": 9, "unit": "mA"}
